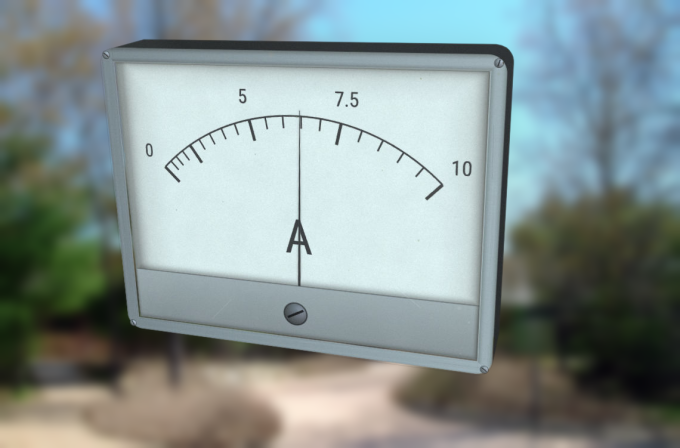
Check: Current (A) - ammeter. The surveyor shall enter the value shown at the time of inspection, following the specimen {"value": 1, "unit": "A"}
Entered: {"value": 6.5, "unit": "A"}
